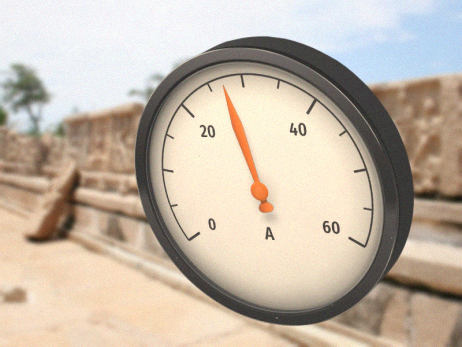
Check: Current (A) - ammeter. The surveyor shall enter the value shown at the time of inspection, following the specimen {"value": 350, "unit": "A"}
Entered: {"value": 27.5, "unit": "A"}
